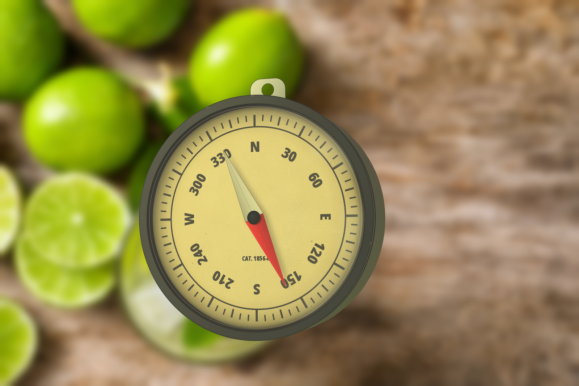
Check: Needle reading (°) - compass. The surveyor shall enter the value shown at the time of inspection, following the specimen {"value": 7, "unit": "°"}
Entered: {"value": 155, "unit": "°"}
